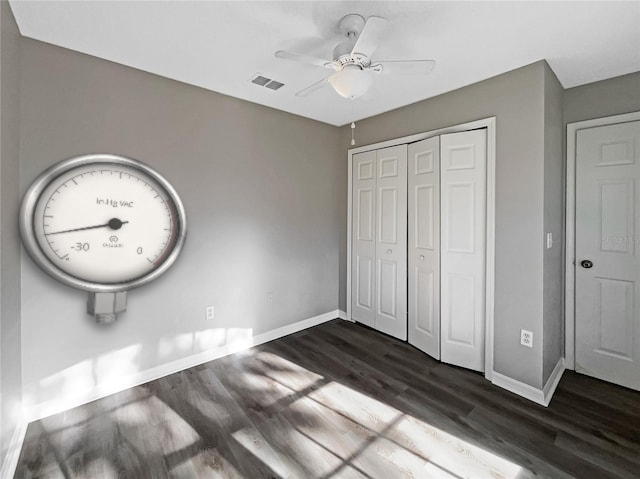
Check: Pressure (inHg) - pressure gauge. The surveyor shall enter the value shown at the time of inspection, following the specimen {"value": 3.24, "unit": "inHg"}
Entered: {"value": -27, "unit": "inHg"}
